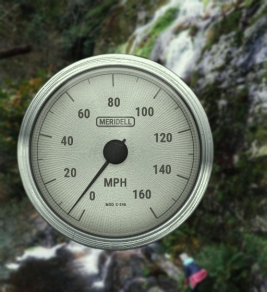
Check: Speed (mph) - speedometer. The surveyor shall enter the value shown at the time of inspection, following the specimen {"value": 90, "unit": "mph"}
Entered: {"value": 5, "unit": "mph"}
